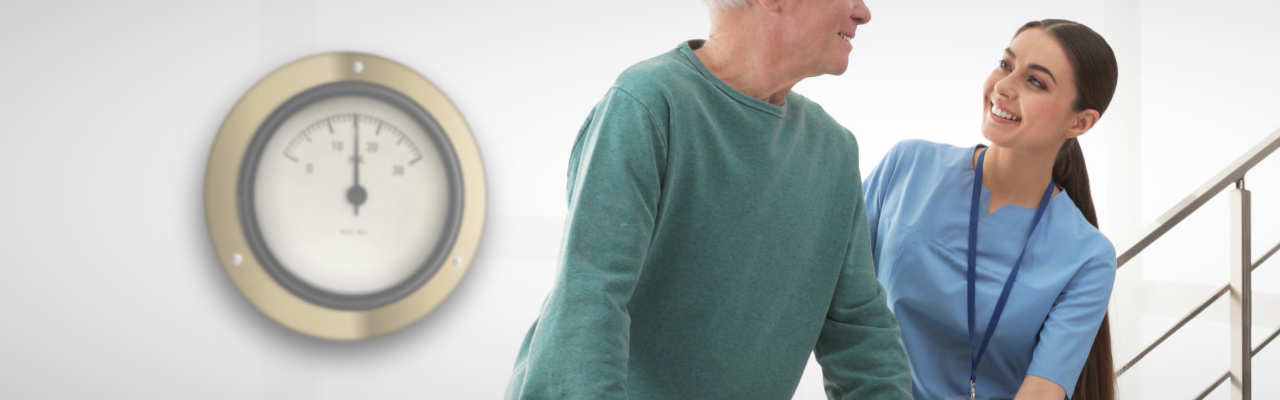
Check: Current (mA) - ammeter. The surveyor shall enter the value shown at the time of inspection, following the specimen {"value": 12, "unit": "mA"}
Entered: {"value": 15, "unit": "mA"}
